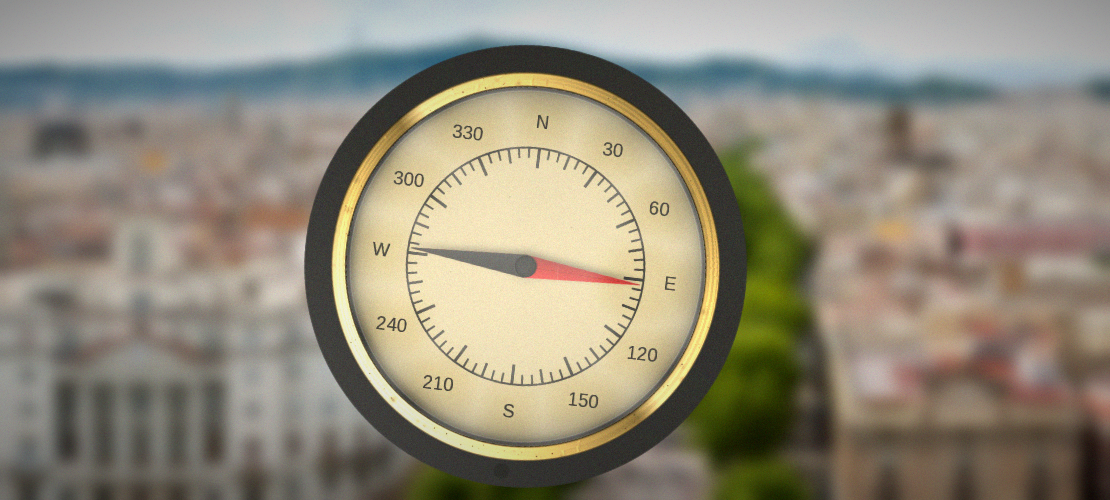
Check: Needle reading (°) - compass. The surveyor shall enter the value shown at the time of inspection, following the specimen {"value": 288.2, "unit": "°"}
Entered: {"value": 92.5, "unit": "°"}
